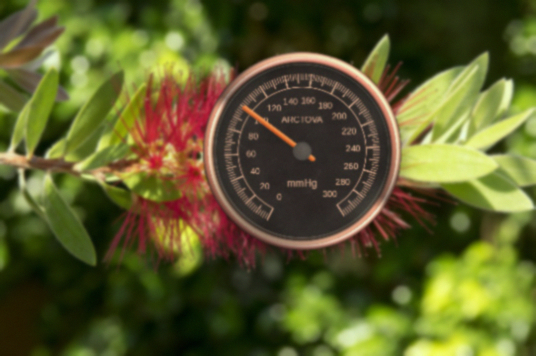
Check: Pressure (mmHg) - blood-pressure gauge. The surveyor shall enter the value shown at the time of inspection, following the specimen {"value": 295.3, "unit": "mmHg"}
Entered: {"value": 100, "unit": "mmHg"}
